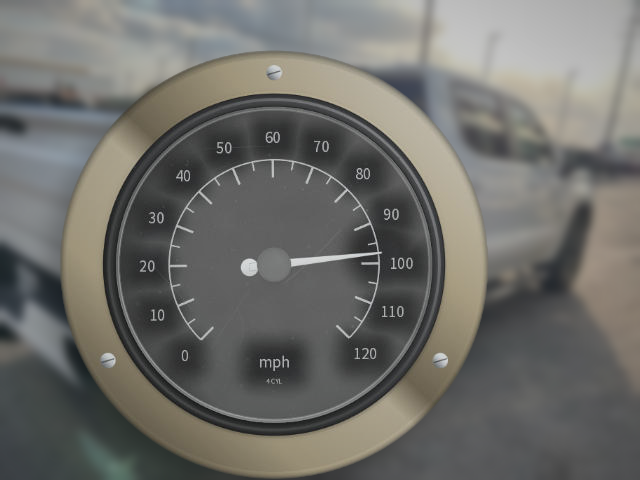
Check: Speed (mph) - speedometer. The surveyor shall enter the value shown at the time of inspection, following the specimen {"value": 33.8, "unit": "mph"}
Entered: {"value": 97.5, "unit": "mph"}
